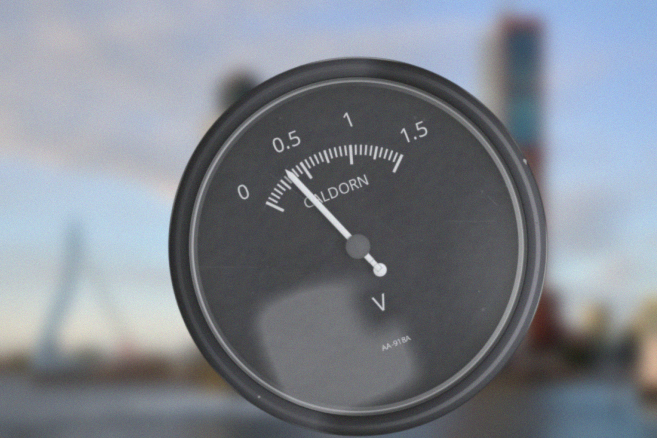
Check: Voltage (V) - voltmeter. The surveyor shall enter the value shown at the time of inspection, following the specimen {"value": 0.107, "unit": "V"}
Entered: {"value": 0.35, "unit": "V"}
